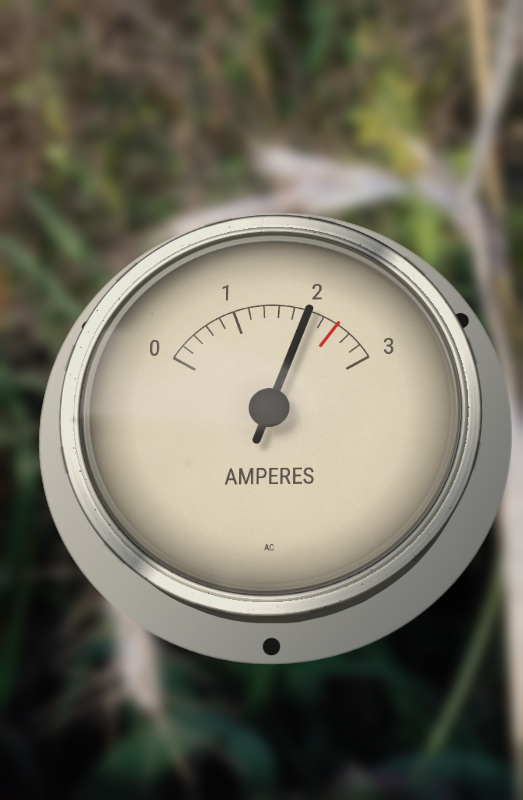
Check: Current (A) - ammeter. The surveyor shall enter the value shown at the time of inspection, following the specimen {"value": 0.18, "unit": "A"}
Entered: {"value": 2, "unit": "A"}
